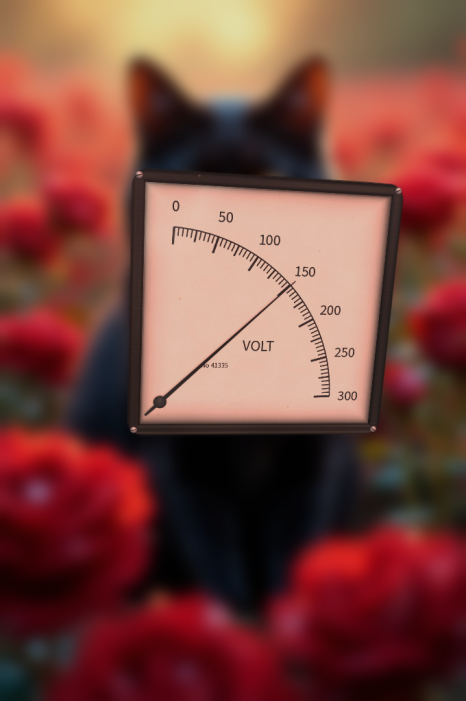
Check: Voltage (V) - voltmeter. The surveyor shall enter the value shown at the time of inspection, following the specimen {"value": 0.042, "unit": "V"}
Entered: {"value": 150, "unit": "V"}
